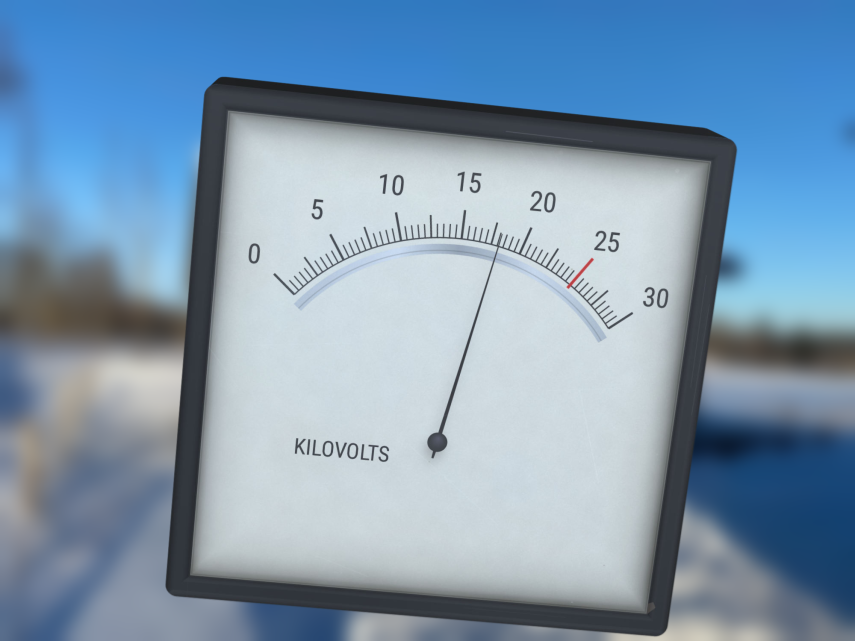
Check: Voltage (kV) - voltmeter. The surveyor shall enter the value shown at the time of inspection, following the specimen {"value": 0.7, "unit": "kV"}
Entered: {"value": 18, "unit": "kV"}
